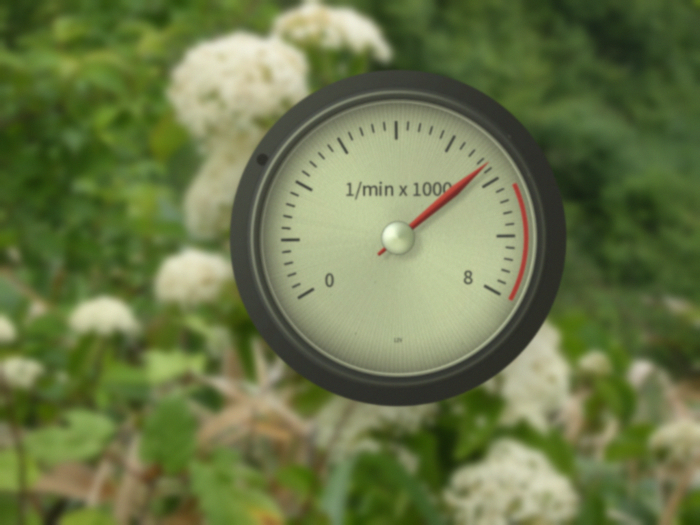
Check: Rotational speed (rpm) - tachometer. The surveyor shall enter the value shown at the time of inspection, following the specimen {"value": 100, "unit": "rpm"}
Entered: {"value": 5700, "unit": "rpm"}
